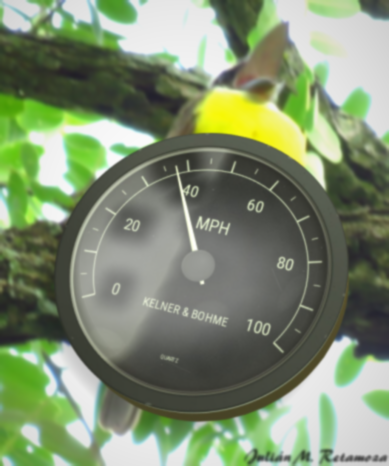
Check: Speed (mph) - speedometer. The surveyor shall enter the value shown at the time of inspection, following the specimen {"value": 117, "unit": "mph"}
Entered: {"value": 37.5, "unit": "mph"}
